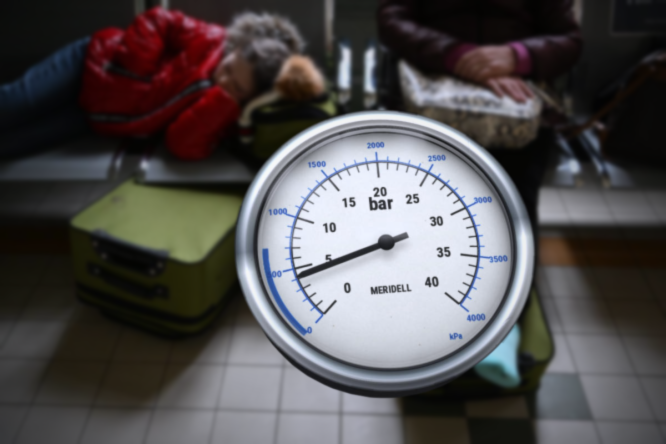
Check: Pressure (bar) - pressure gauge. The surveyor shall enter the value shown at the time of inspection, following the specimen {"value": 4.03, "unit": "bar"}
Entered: {"value": 4, "unit": "bar"}
